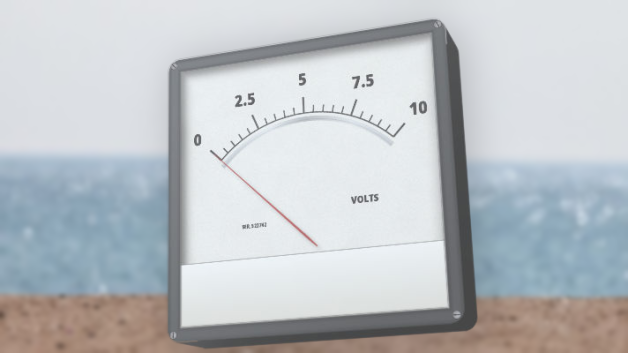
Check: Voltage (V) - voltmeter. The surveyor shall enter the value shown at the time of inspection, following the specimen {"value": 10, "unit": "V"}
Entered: {"value": 0, "unit": "V"}
